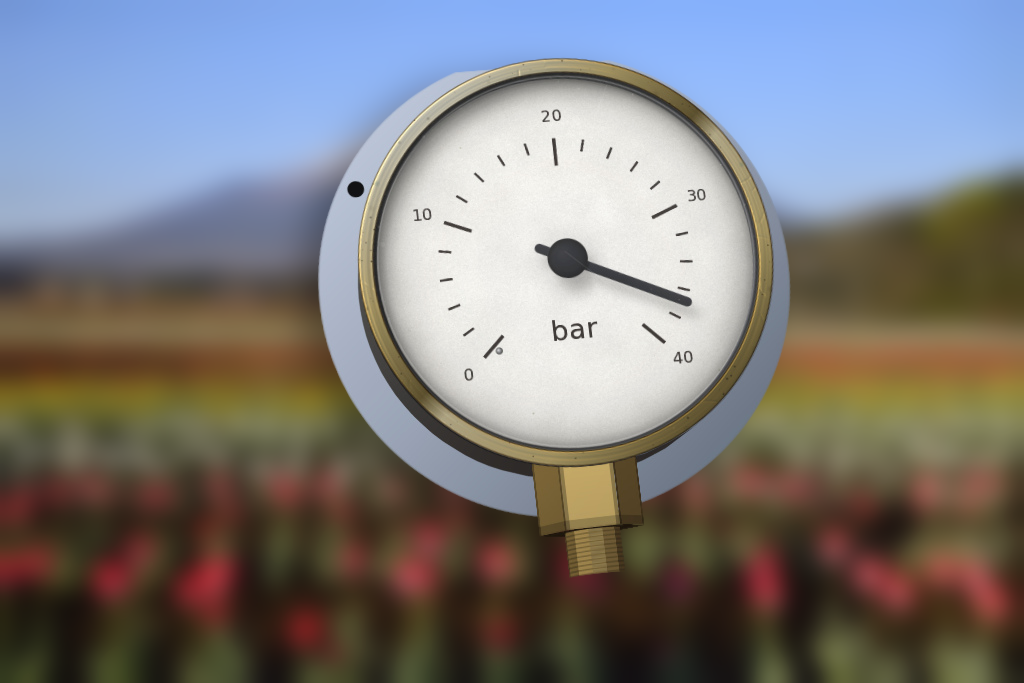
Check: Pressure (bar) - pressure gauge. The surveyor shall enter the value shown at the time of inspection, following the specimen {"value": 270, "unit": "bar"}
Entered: {"value": 37, "unit": "bar"}
